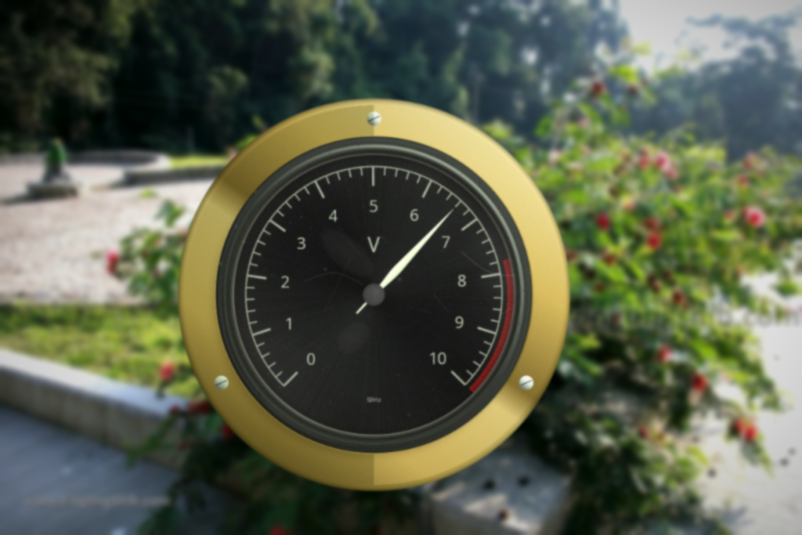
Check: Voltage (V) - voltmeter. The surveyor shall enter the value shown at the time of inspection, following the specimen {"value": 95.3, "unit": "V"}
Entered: {"value": 6.6, "unit": "V"}
